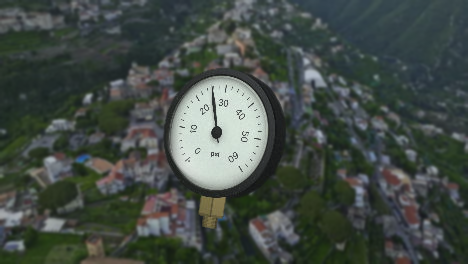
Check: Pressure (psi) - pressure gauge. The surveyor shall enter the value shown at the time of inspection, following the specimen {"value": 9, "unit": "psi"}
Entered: {"value": 26, "unit": "psi"}
